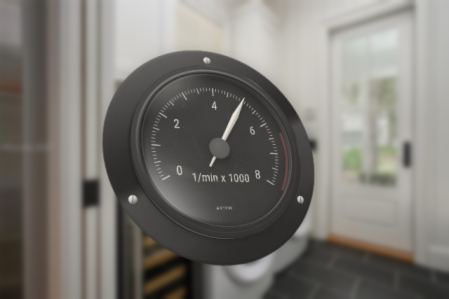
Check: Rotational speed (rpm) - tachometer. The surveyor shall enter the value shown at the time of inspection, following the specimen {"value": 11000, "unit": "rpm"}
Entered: {"value": 5000, "unit": "rpm"}
